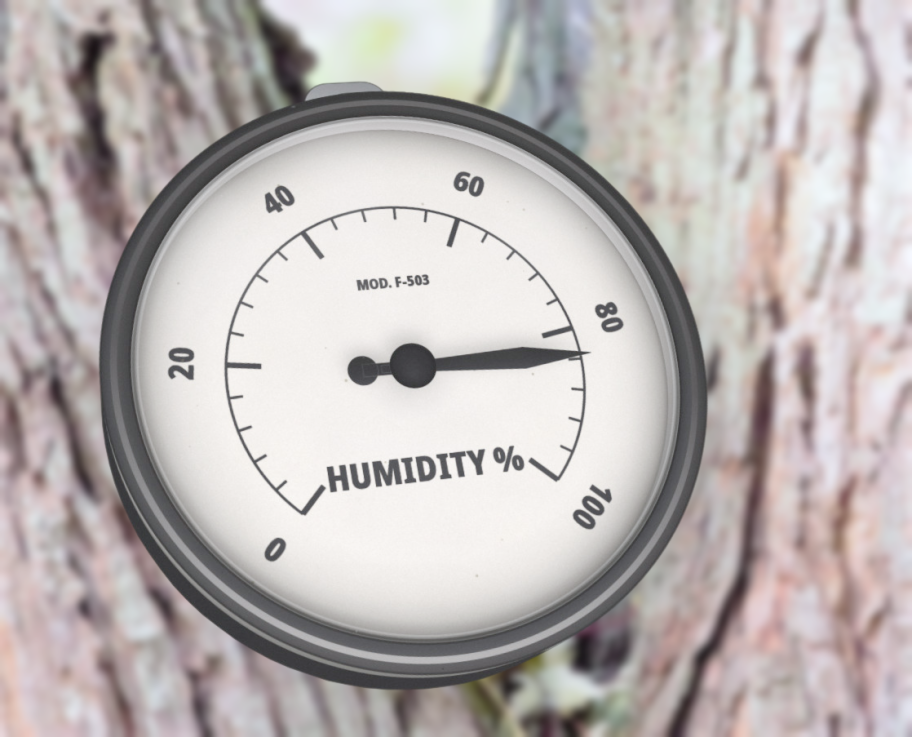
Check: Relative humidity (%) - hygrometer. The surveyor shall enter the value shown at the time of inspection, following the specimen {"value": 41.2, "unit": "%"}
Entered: {"value": 84, "unit": "%"}
